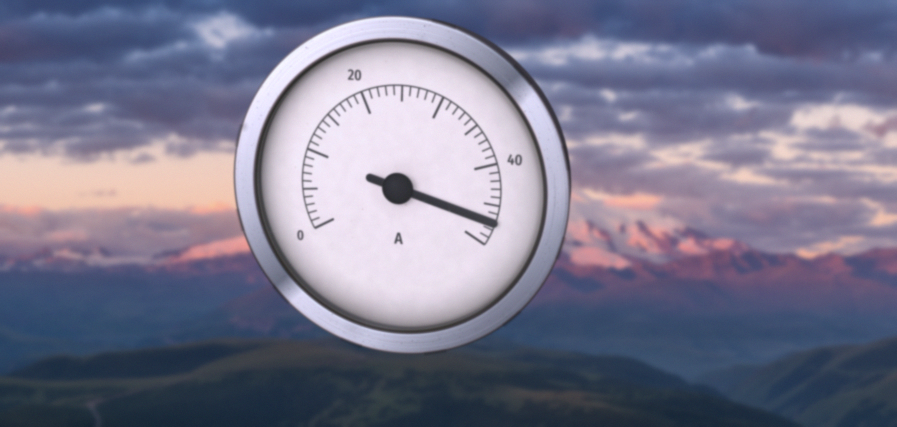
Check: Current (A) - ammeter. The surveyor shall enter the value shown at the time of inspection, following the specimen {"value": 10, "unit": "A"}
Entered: {"value": 47, "unit": "A"}
